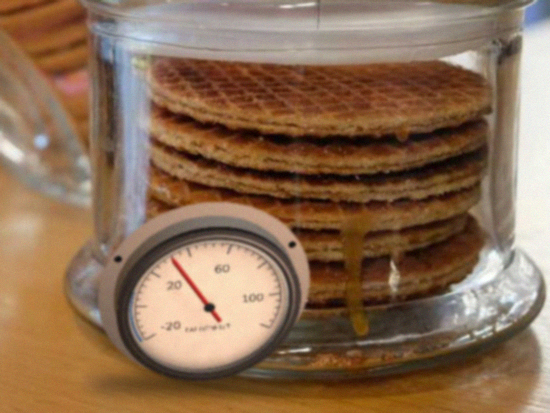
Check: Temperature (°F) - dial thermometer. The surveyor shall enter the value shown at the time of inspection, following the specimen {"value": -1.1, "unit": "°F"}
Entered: {"value": 32, "unit": "°F"}
